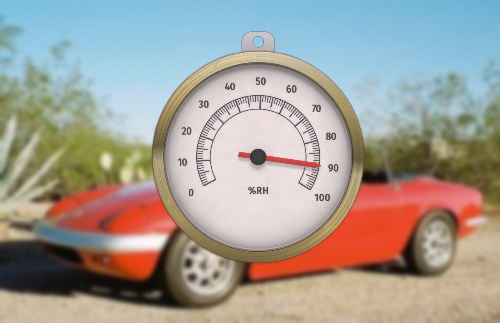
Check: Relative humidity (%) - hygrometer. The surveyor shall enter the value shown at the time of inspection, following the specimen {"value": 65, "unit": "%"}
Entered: {"value": 90, "unit": "%"}
